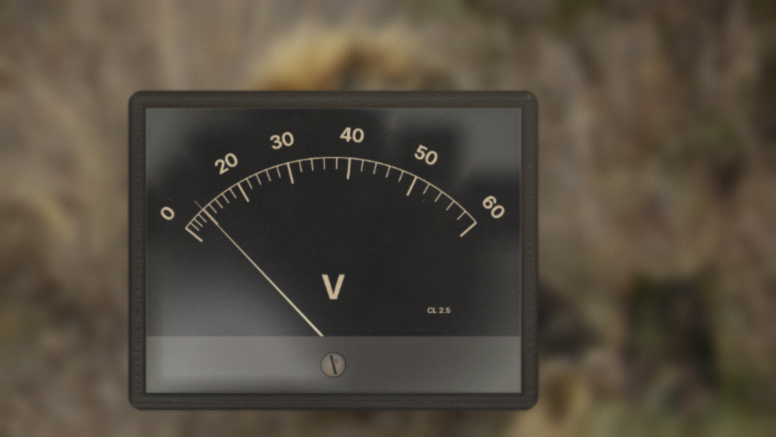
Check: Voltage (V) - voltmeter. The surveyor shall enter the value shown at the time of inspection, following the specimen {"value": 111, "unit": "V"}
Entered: {"value": 10, "unit": "V"}
